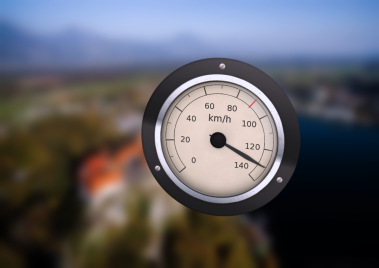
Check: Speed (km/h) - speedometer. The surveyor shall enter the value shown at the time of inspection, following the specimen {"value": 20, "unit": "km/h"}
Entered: {"value": 130, "unit": "km/h"}
